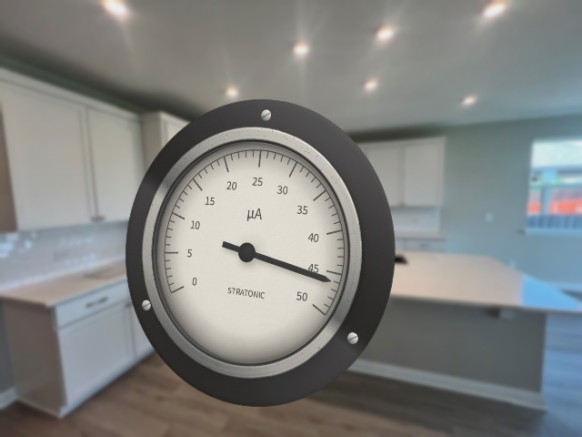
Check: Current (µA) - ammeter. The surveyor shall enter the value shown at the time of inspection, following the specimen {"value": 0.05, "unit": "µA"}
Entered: {"value": 46, "unit": "µA"}
